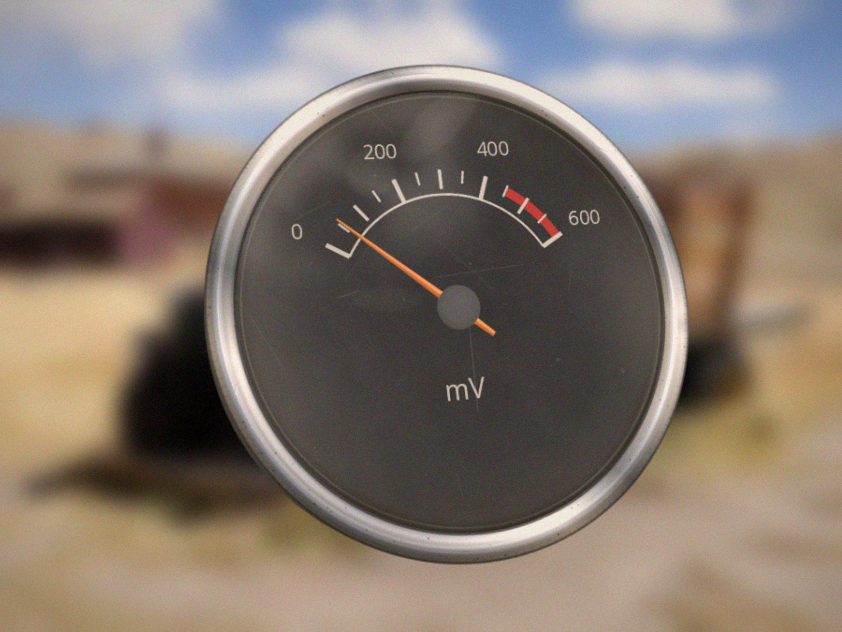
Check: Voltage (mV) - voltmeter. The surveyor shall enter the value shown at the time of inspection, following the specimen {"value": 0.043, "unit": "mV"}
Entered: {"value": 50, "unit": "mV"}
